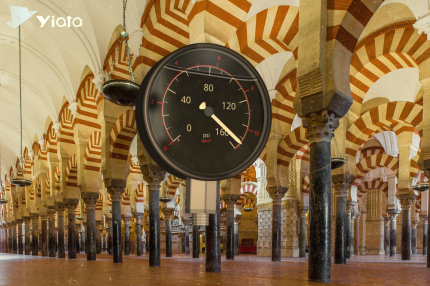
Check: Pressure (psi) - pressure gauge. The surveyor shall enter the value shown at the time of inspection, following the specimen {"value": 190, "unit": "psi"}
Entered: {"value": 155, "unit": "psi"}
